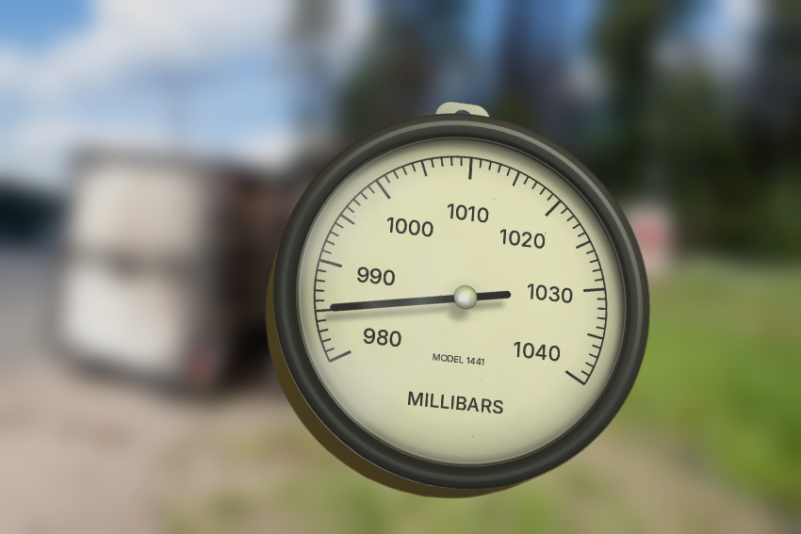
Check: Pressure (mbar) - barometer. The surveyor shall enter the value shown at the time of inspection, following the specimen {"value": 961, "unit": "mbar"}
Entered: {"value": 985, "unit": "mbar"}
